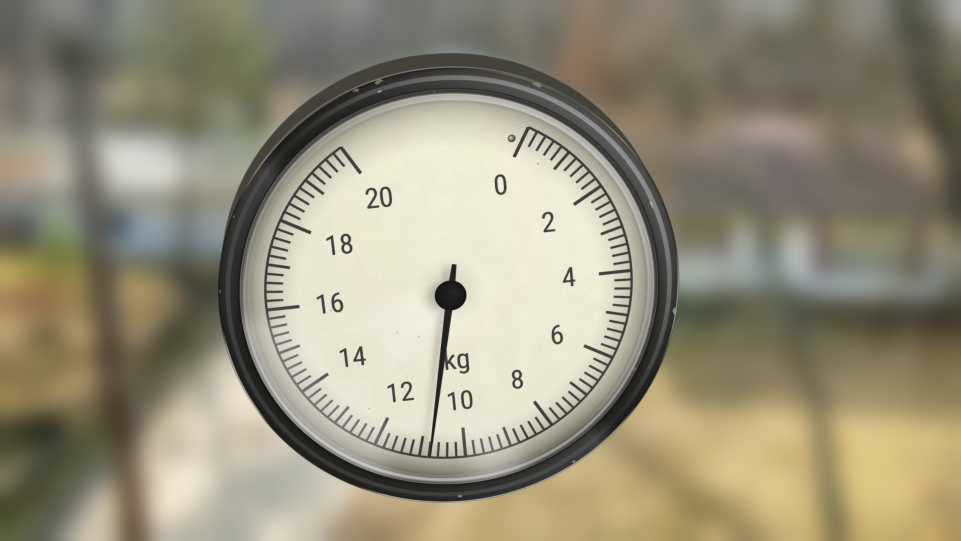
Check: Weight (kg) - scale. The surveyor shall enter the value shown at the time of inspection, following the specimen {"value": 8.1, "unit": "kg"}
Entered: {"value": 10.8, "unit": "kg"}
